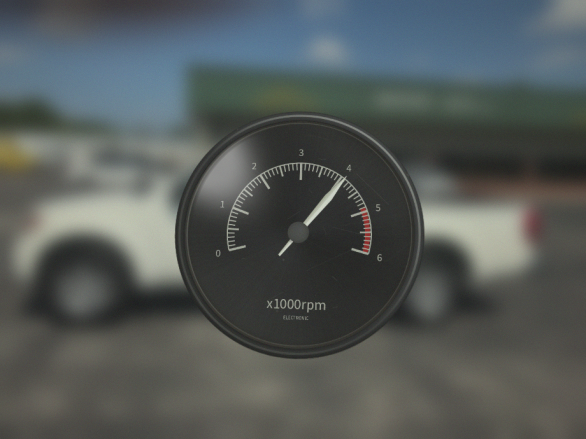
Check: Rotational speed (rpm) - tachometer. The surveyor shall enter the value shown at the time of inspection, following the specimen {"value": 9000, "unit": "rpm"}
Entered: {"value": 4100, "unit": "rpm"}
